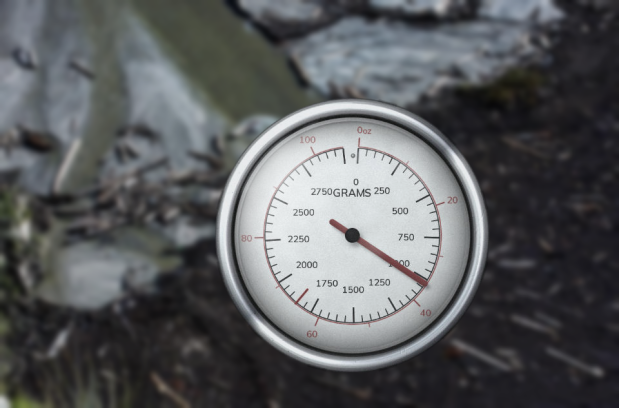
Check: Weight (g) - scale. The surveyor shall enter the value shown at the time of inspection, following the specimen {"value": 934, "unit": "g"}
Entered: {"value": 1025, "unit": "g"}
